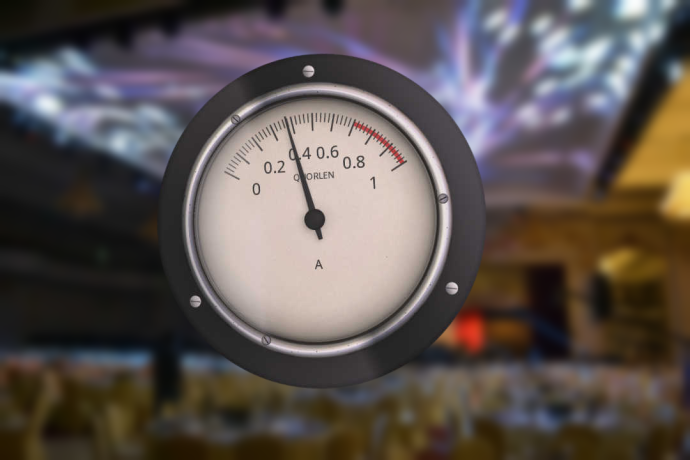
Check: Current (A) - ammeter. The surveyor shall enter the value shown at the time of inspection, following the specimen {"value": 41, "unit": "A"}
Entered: {"value": 0.38, "unit": "A"}
